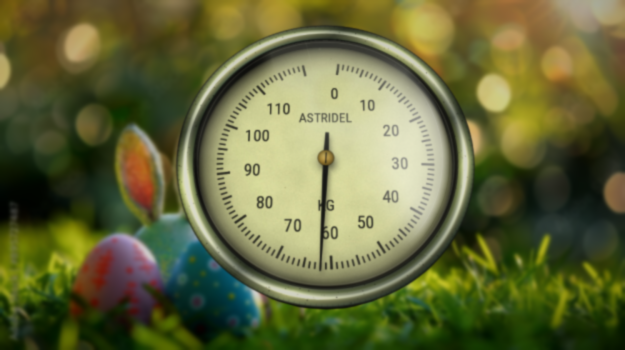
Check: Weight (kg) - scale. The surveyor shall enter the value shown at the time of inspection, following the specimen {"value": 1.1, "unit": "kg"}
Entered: {"value": 62, "unit": "kg"}
